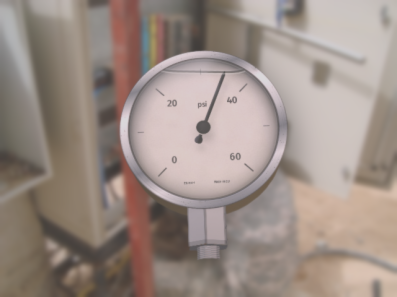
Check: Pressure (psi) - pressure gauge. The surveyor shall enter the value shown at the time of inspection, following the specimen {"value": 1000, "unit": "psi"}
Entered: {"value": 35, "unit": "psi"}
